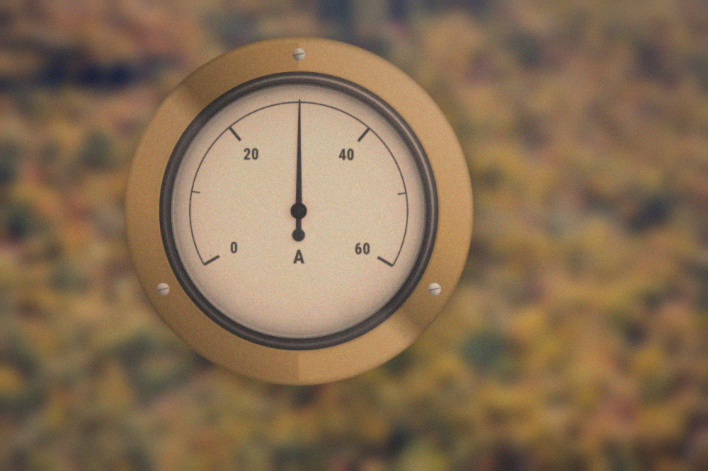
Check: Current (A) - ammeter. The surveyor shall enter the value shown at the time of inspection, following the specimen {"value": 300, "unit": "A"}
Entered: {"value": 30, "unit": "A"}
